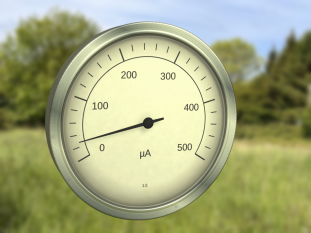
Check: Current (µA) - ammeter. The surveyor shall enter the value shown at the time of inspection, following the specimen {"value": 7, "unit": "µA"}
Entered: {"value": 30, "unit": "µA"}
